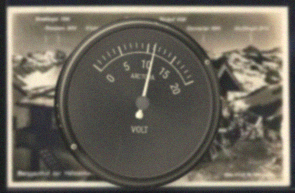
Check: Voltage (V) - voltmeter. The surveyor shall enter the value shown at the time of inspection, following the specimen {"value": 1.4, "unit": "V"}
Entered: {"value": 11, "unit": "V"}
